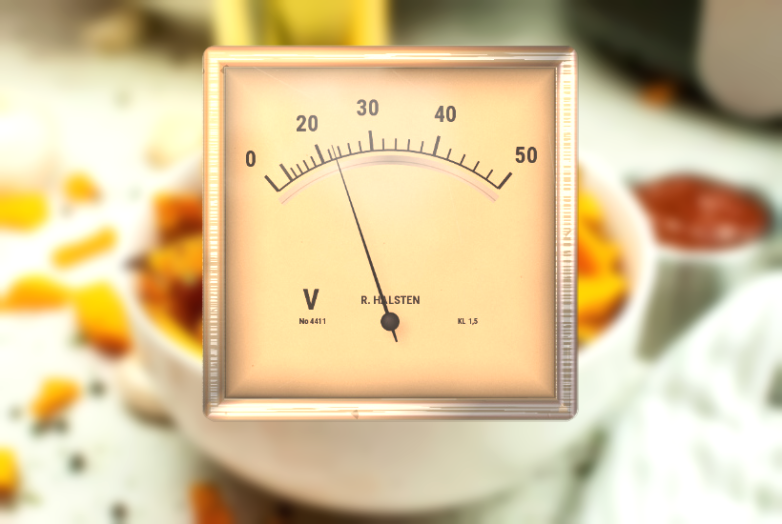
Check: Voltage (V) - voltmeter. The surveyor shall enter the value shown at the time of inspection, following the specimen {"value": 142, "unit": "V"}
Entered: {"value": 23, "unit": "V"}
